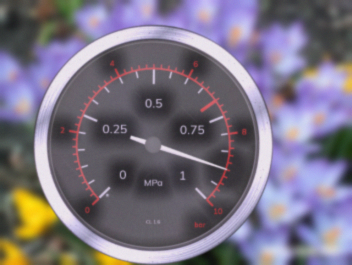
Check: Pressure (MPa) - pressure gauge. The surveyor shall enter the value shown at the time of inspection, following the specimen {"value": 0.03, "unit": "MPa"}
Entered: {"value": 0.9, "unit": "MPa"}
